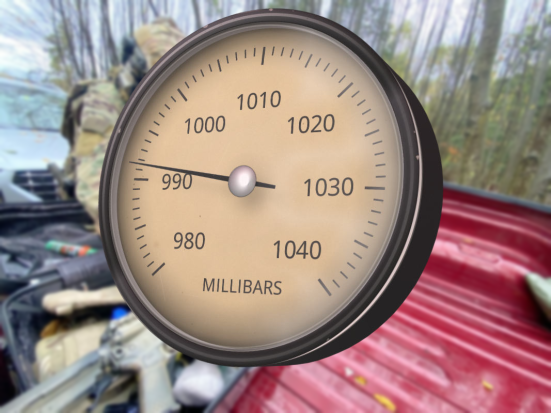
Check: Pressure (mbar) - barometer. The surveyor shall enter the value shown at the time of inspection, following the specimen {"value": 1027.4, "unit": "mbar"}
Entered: {"value": 991.5, "unit": "mbar"}
